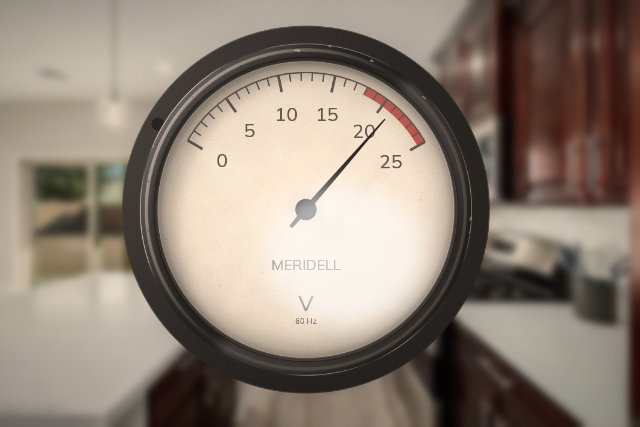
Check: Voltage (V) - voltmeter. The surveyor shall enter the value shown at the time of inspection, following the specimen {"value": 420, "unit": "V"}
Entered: {"value": 21, "unit": "V"}
